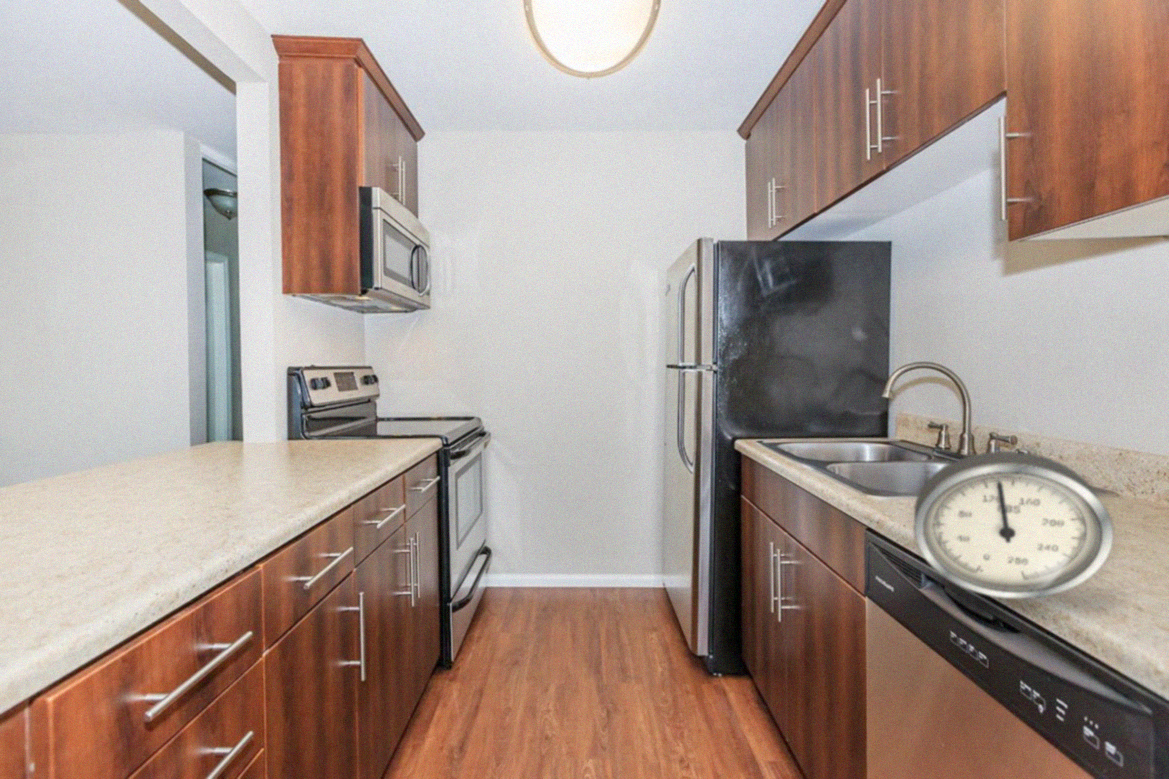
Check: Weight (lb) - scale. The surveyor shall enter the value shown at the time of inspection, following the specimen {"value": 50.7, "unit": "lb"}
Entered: {"value": 130, "unit": "lb"}
